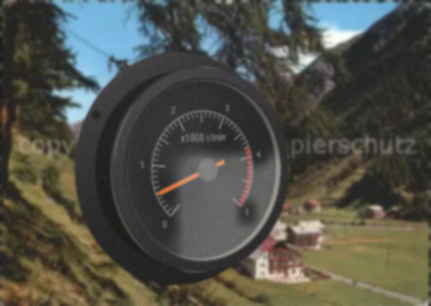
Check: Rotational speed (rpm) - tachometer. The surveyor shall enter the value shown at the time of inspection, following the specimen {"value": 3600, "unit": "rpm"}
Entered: {"value": 500, "unit": "rpm"}
